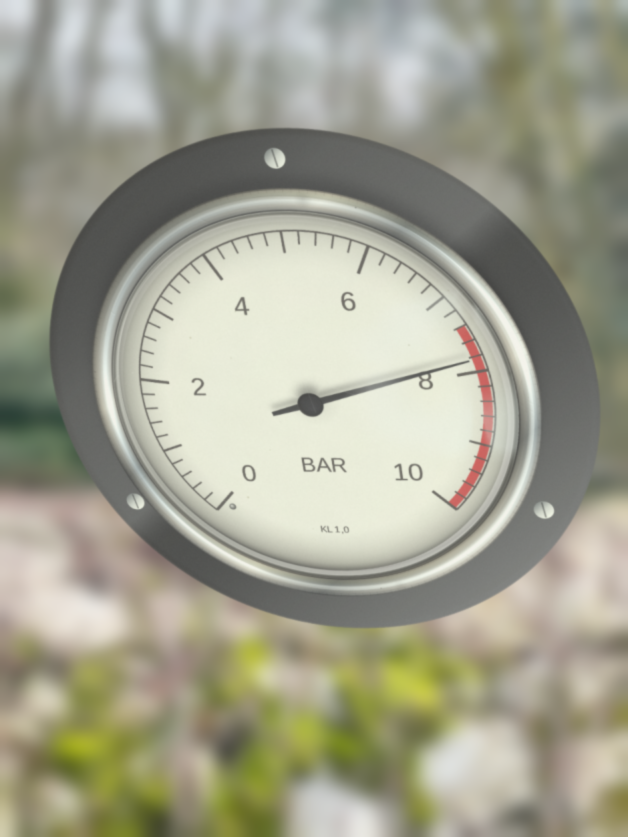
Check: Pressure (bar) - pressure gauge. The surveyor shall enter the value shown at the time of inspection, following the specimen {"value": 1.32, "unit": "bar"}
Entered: {"value": 7.8, "unit": "bar"}
